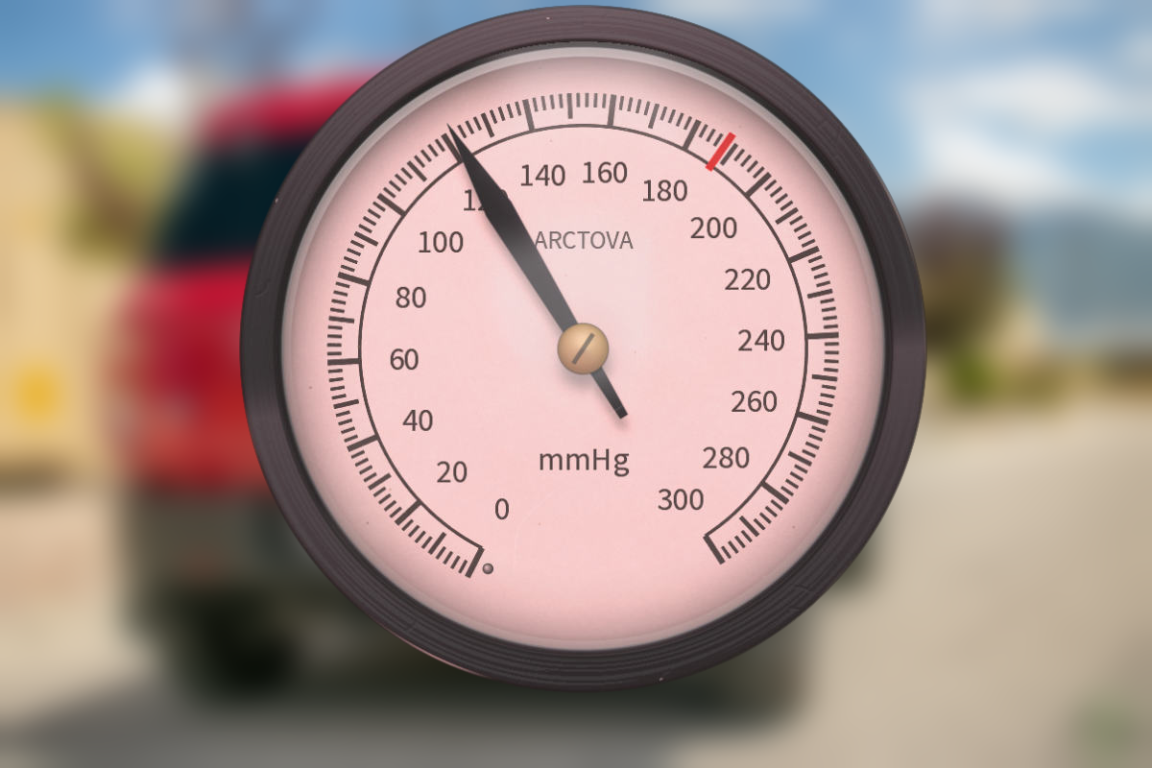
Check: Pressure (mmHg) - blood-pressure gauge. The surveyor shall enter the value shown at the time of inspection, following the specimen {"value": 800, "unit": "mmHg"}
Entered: {"value": 122, "unit": "mmHg"}
